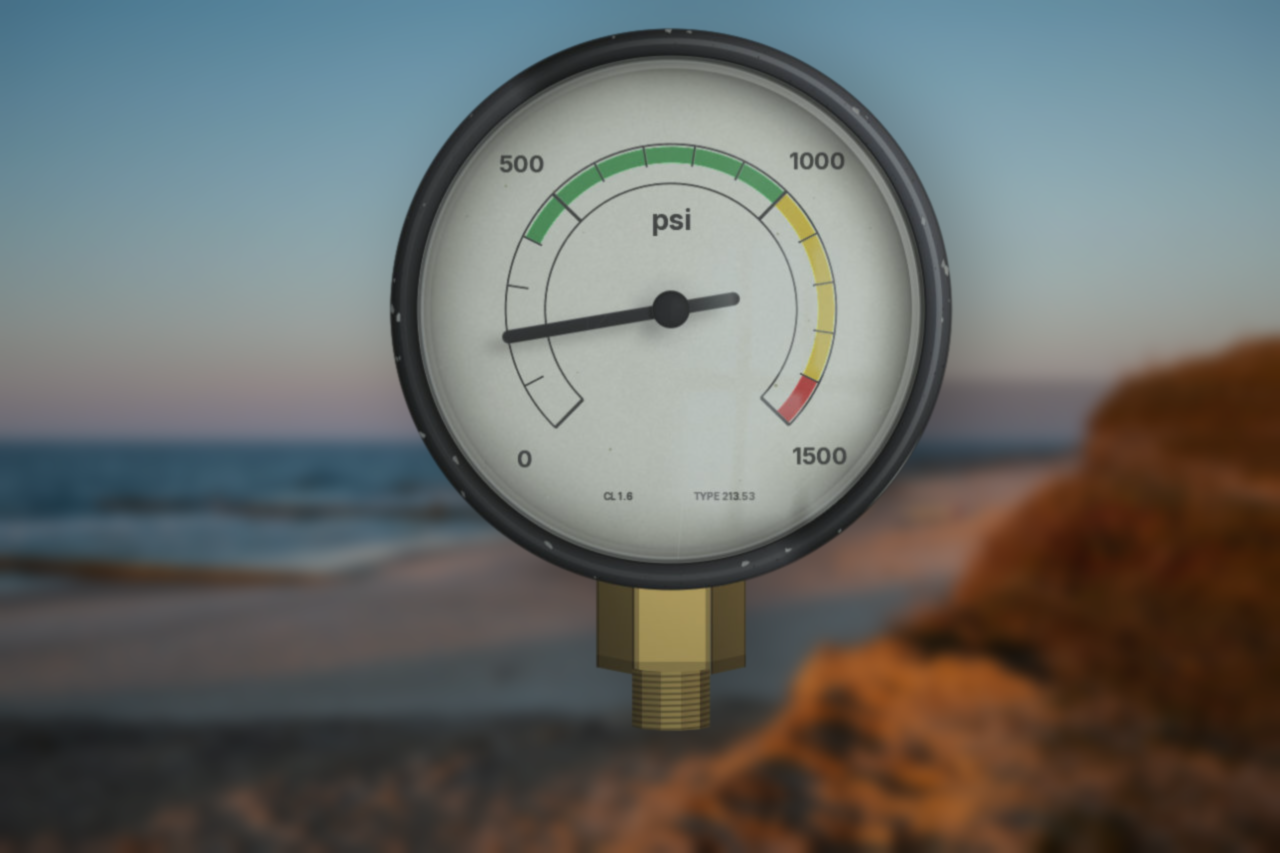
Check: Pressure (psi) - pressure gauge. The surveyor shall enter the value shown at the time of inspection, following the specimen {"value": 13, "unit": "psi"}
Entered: {"value": 200, "unit": "psi"}
